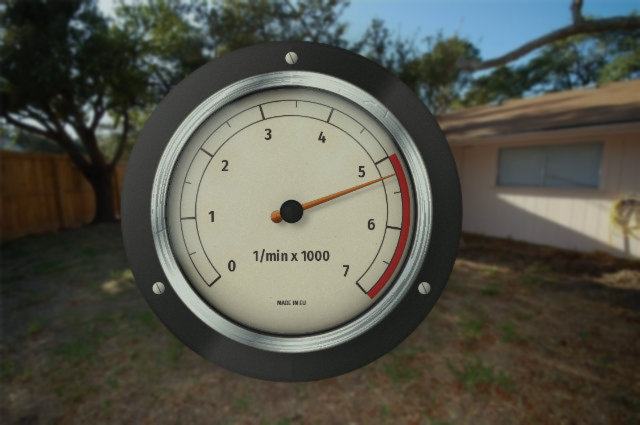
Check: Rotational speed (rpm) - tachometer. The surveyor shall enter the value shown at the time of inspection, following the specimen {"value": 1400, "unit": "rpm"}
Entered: {"value": 5250, "unit": "rpm"}
